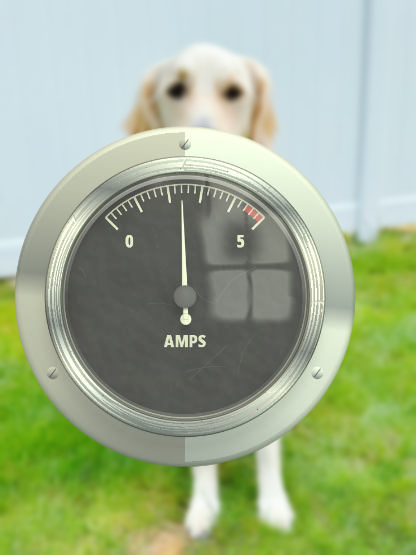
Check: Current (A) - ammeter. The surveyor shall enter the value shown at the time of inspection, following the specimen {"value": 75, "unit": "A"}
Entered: {"value": 2.4, "unit": "A"}
